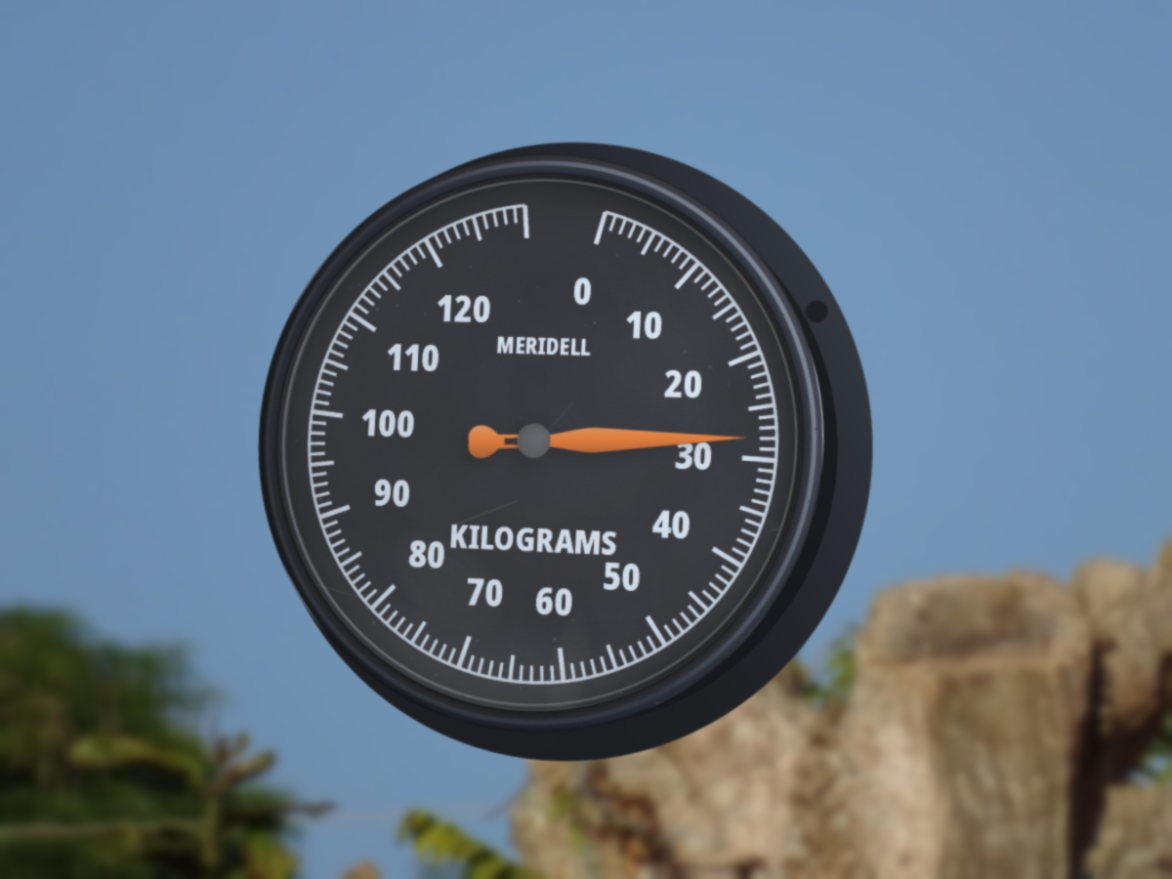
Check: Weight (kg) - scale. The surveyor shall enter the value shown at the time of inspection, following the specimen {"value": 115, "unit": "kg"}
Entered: {"value": 28, "unit": "kg"}
